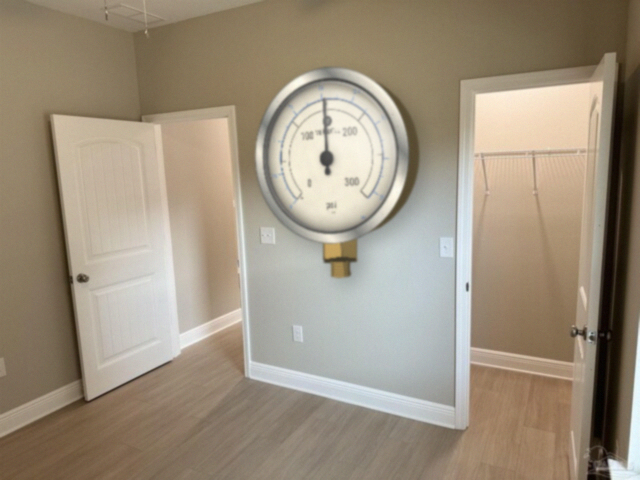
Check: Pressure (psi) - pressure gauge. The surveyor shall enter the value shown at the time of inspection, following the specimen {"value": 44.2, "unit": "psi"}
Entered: {"value": 150, "unit": "psi"}
